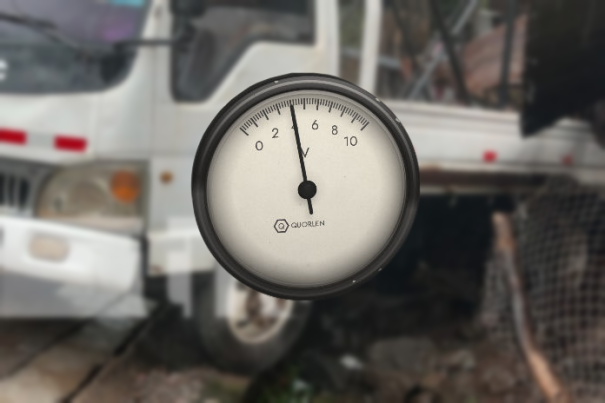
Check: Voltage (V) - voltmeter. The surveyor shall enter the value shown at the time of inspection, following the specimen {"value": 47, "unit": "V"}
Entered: {"value": 4, "unit": "V"}
